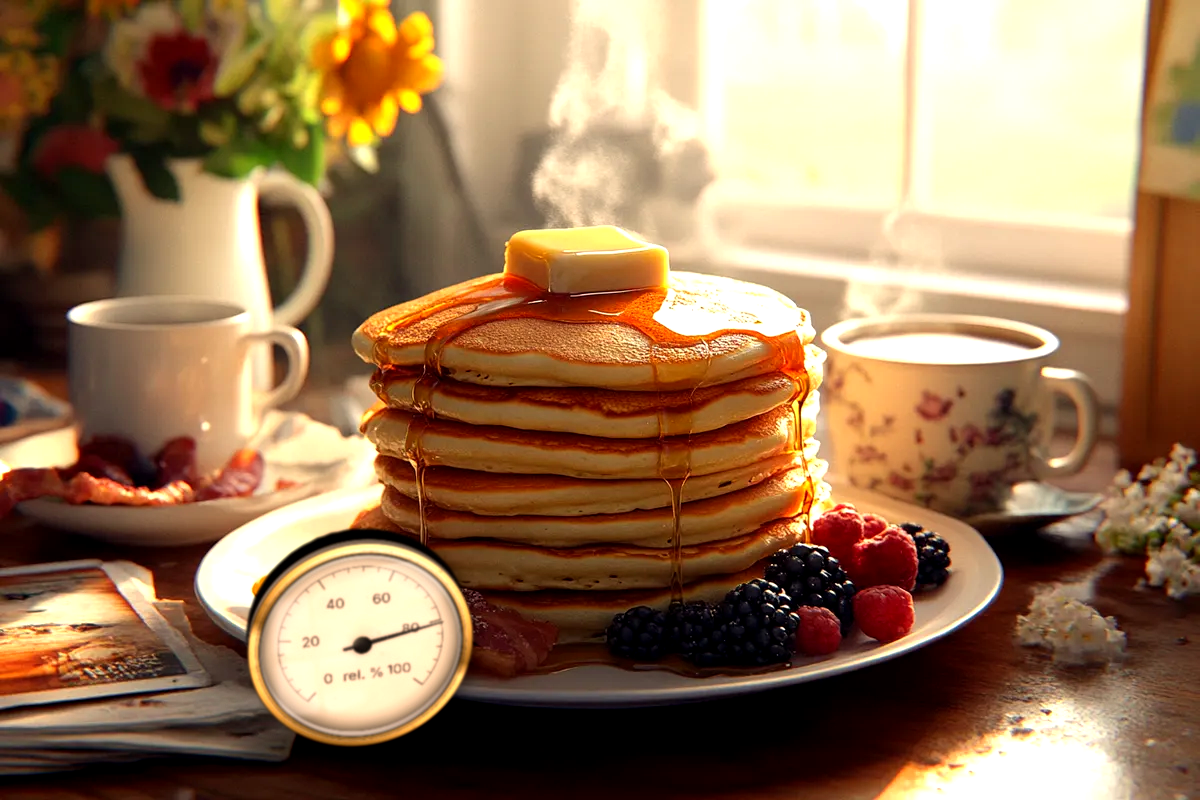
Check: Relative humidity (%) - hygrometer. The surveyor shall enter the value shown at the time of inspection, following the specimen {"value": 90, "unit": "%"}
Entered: {"value": 80, "unit": "%"}
